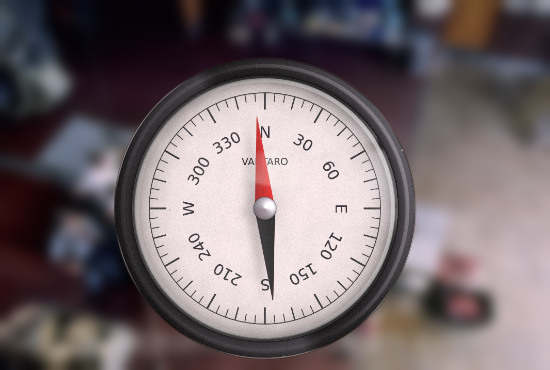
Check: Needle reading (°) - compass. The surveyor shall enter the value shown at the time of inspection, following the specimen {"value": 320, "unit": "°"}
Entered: {"value": 355, "unit": "°"}
